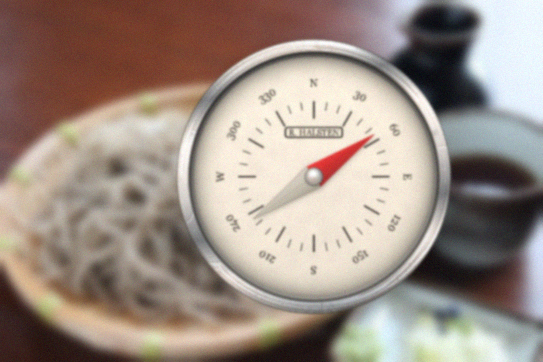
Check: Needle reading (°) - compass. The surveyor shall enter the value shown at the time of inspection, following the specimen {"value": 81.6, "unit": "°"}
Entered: {"value": 55, "unit": "°"}
